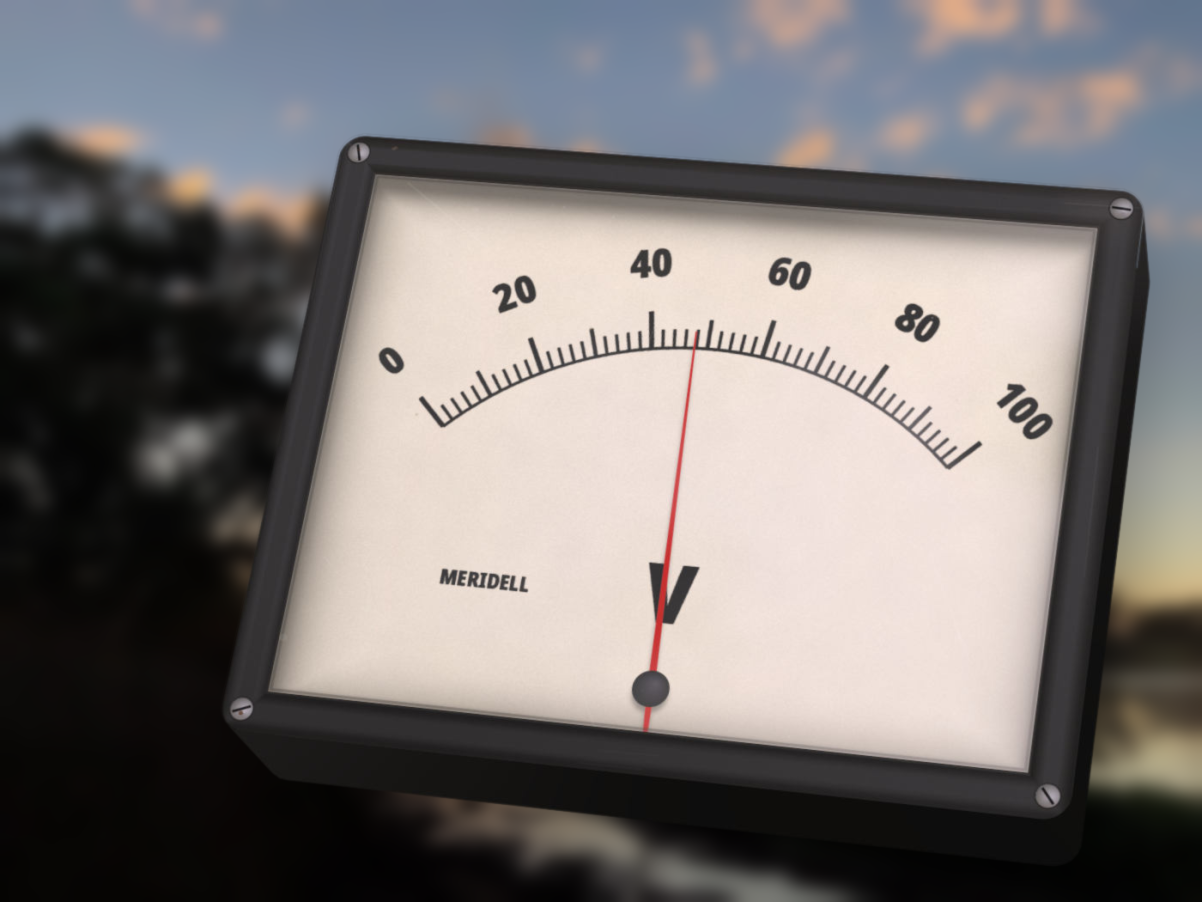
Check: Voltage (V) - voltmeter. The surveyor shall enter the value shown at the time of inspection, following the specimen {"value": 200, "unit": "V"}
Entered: {"value": 48, "unit": "V"}
